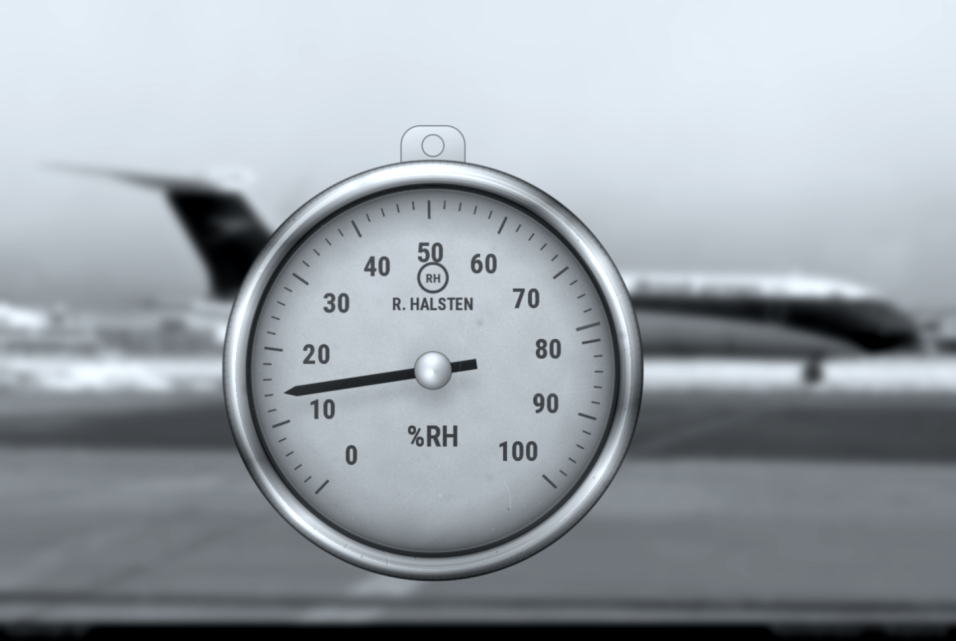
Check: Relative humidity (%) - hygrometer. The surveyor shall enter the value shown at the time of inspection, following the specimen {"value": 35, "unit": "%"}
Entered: {"value": 14, "unit": "%"}
